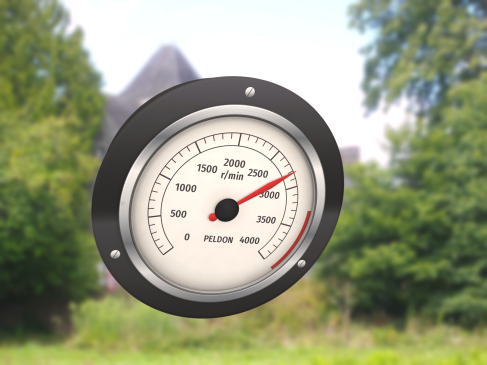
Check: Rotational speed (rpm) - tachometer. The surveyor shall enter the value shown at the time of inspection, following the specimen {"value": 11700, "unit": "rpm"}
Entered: {"value": 2800, "unit": "rpm"}
